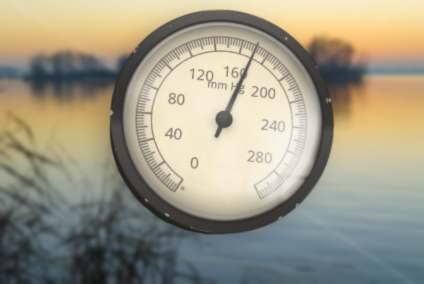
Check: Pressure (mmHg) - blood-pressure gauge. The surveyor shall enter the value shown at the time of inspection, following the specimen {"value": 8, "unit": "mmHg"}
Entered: {"value": 170, "unit": "mmHg"}
